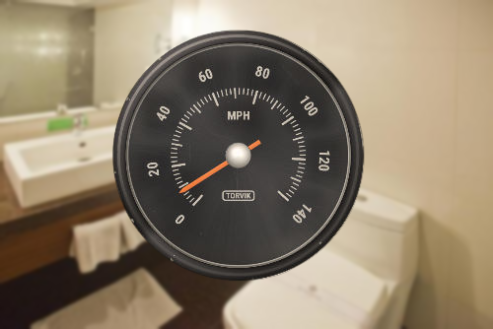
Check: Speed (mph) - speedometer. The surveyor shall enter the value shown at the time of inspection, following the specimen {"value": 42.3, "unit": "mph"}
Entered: {"value": 8, "unit": "mph"}
